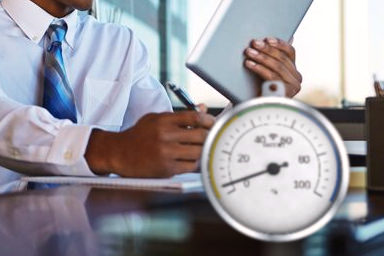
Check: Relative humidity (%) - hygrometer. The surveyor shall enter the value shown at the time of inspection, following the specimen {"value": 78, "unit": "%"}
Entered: {"value": 4, "unit": "%"}
